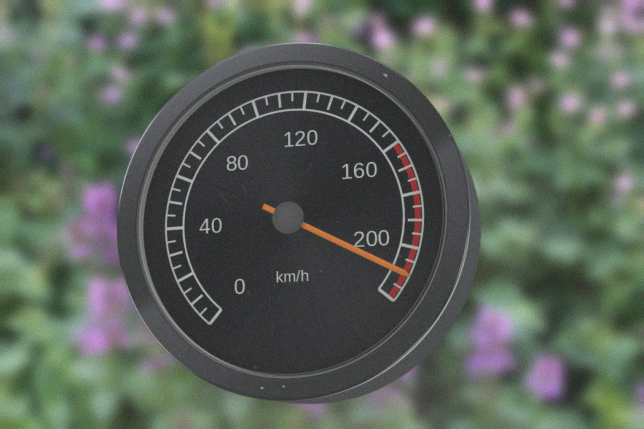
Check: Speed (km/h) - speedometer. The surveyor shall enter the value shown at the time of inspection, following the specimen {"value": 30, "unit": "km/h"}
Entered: {"value": 210, "unit": "km/h"}
